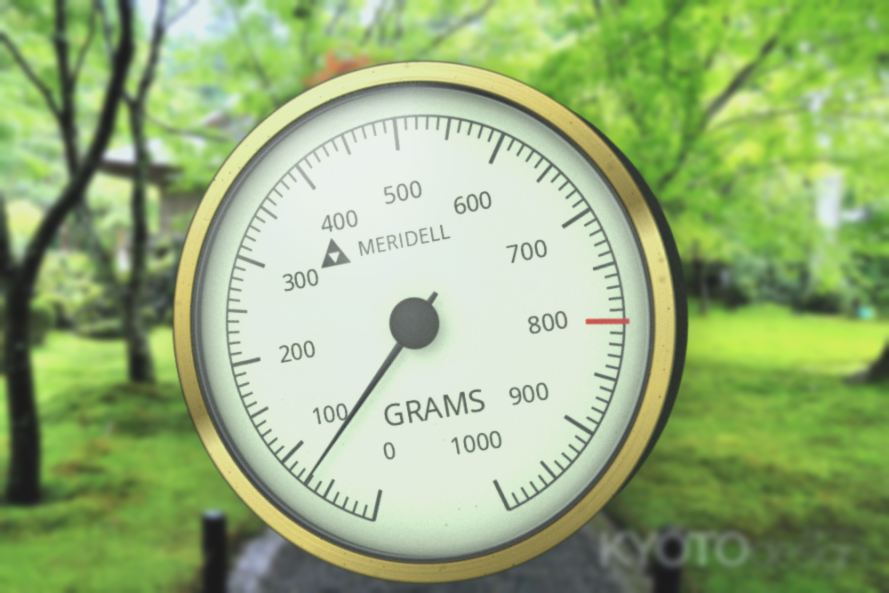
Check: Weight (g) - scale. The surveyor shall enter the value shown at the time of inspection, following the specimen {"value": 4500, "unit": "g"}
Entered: {"value": 70, "unit": "g"}
